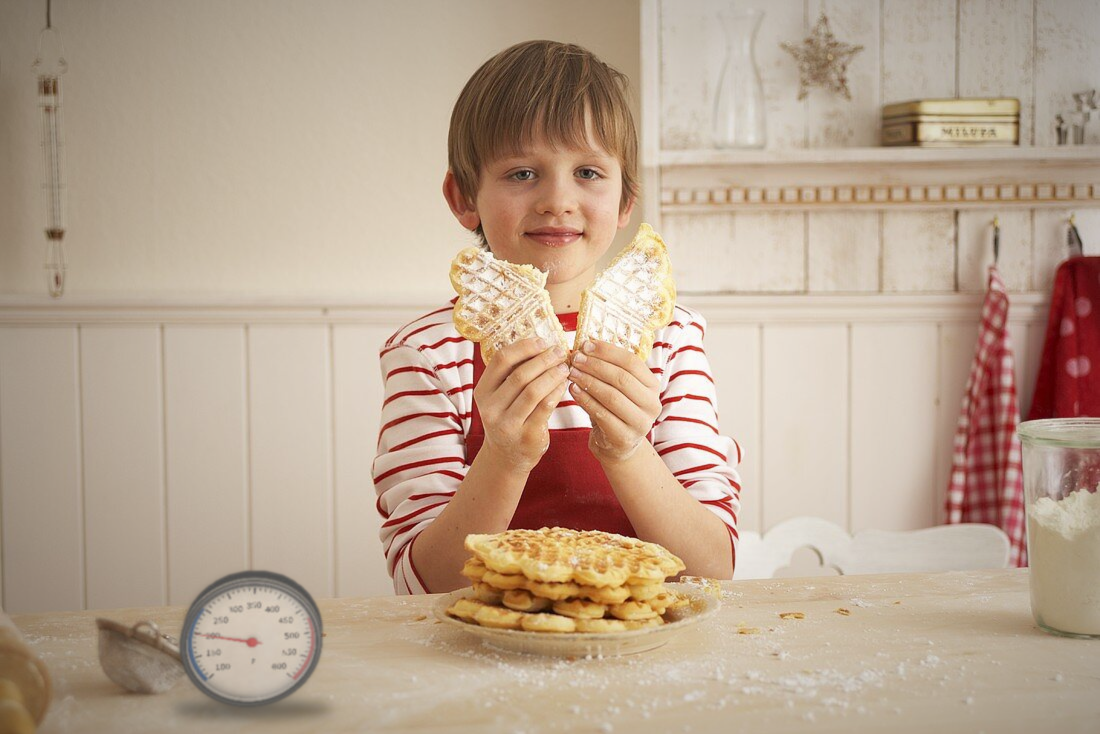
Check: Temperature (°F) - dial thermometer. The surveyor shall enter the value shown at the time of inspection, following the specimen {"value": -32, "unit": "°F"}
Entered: {"value": 200, "unit": "°F"}
